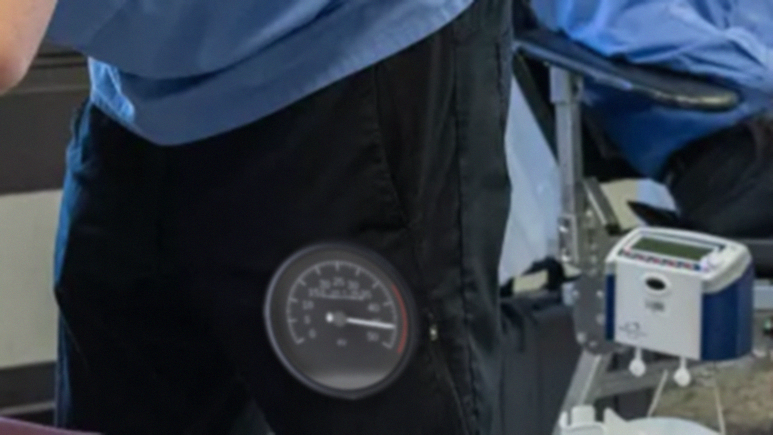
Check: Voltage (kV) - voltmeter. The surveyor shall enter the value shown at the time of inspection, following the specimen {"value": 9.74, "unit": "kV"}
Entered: {"value": 45, "unit": "kV"}
